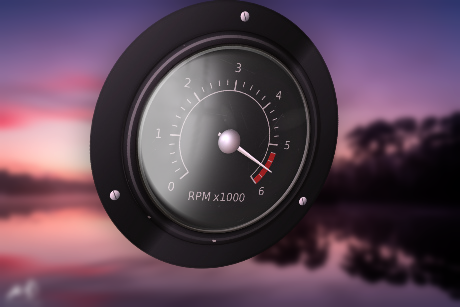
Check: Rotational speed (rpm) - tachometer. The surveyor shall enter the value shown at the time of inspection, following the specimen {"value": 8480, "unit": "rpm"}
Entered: {"value": 5600, "unit": "rpm"}
